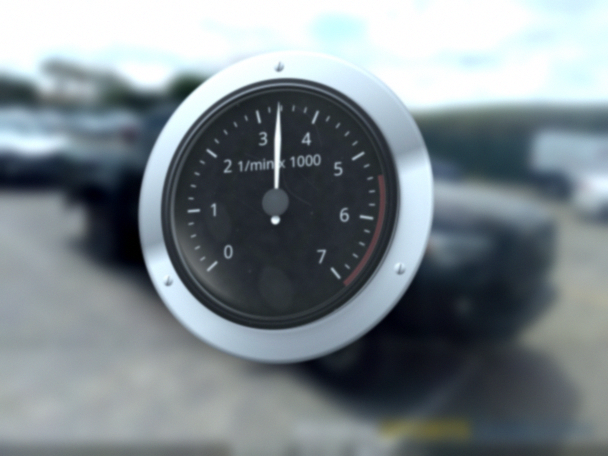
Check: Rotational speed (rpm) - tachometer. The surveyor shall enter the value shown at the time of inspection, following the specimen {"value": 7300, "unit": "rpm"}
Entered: {"value": 3400, "unit": "rpm"}
